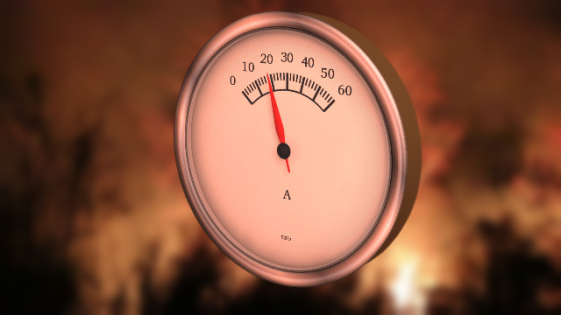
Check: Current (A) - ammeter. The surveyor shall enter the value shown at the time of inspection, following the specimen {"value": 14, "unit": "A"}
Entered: {"value": 20, "unit": "A"}
